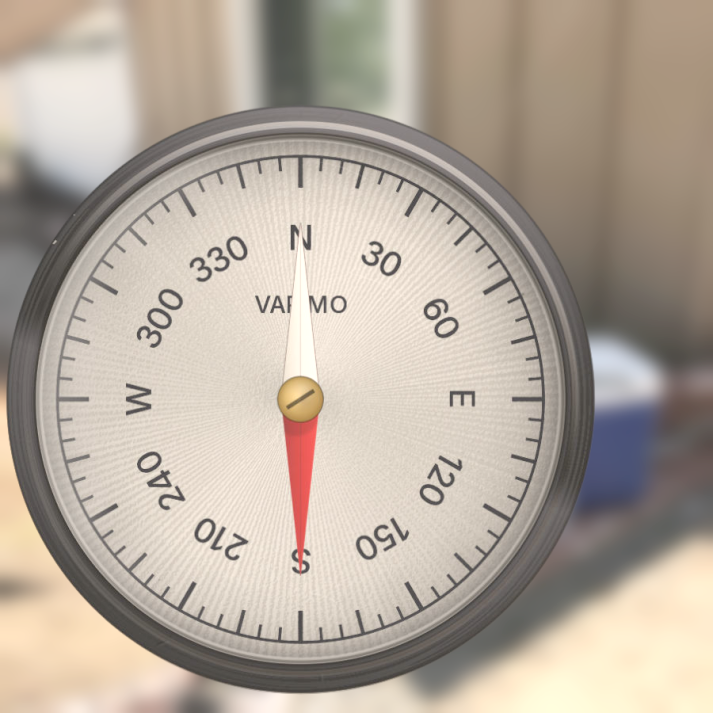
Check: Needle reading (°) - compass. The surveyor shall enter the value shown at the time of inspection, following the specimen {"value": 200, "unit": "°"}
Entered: {"value": 180, "unit": "°"}
